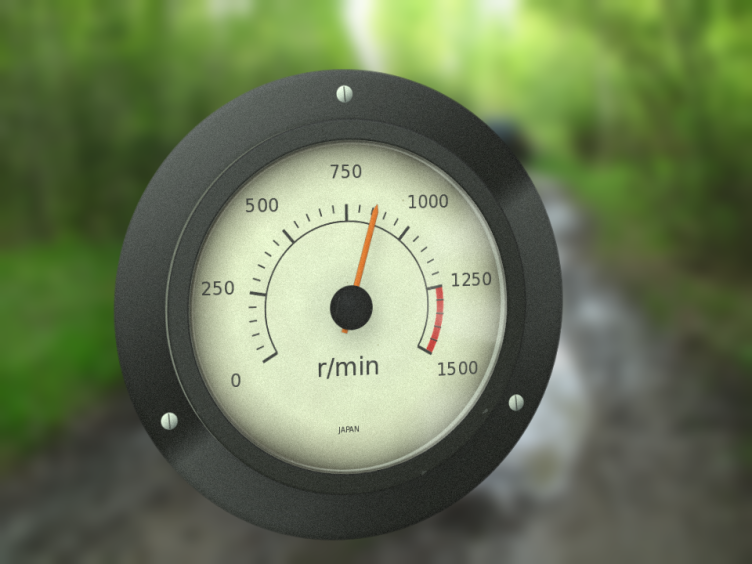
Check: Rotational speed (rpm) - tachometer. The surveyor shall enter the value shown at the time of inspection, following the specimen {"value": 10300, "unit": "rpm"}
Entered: {"value": 850, "unit": "rpm"}
